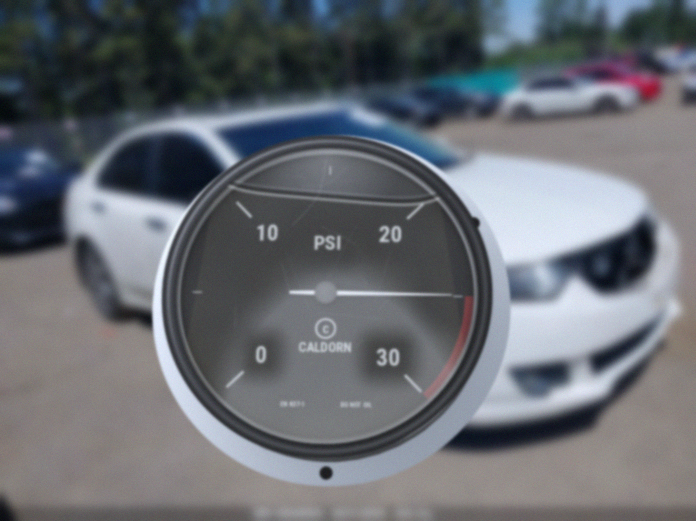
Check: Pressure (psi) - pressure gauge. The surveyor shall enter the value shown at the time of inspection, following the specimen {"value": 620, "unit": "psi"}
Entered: {"value": 25, "unit": "psi"}
